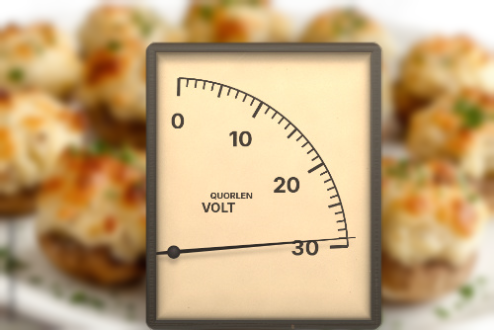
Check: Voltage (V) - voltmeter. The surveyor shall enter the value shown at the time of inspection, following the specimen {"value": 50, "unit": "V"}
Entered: {"value": 29, "unit": "V"}
